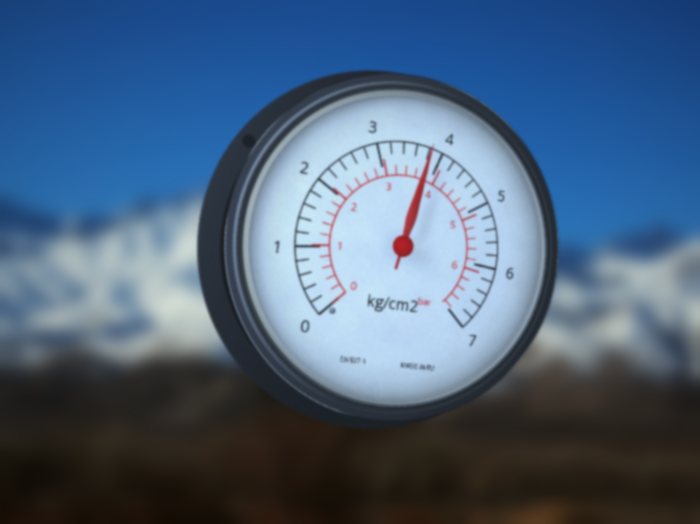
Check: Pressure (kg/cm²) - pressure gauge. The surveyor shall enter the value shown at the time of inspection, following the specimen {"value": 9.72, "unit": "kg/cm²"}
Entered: {"value": 3.8, "unit": "kg/cm²"}
